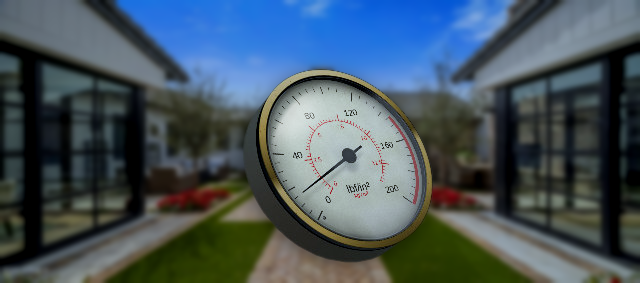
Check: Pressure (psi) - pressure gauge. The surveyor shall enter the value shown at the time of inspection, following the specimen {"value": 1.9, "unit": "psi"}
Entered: {"value": 15, "unit": "psi"}
